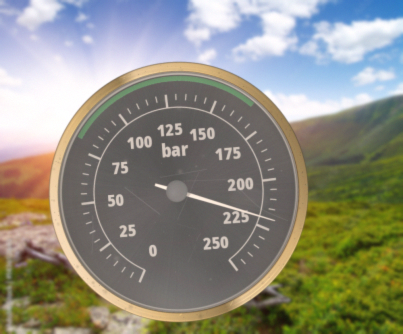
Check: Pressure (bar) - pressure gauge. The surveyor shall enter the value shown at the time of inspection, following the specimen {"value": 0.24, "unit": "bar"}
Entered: {"value": 220, "unit": "bar"}
